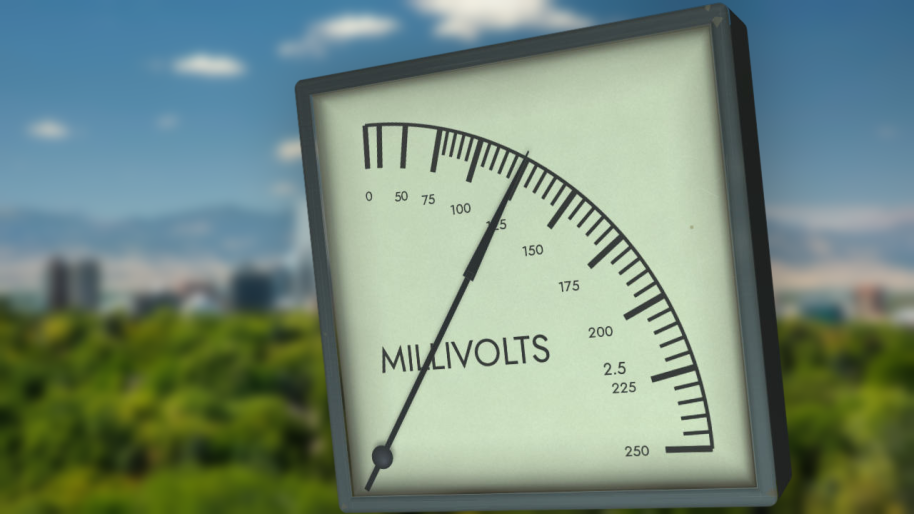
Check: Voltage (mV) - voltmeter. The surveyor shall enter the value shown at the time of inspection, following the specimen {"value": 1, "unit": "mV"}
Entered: {"value": 125, "unit": "mV"}
